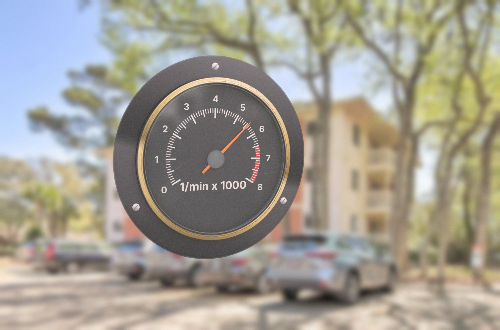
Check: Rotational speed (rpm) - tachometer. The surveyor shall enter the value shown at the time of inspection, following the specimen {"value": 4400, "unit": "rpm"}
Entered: {"value": 5500, "unit": "rpm"}
